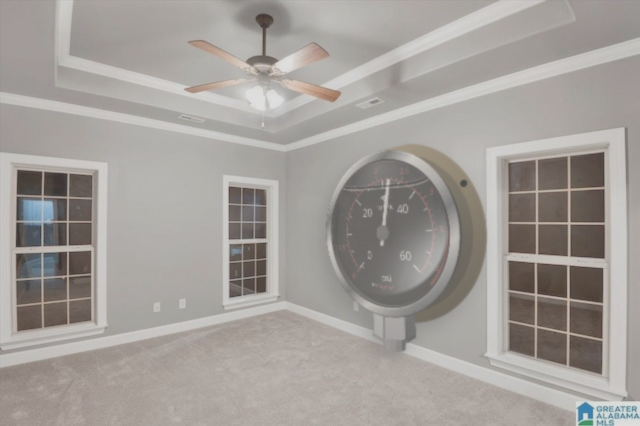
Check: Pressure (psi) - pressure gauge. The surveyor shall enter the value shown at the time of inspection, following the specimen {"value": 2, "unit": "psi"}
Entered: {"value": 32.5, "unit": "psi"}
